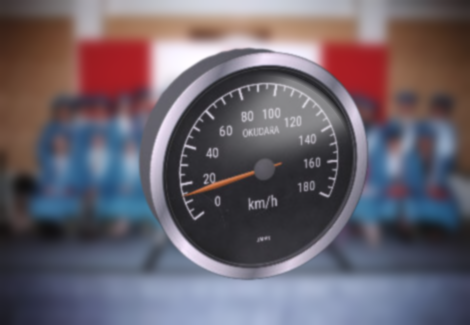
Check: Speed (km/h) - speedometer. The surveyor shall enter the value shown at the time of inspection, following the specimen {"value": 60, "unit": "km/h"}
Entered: {"value": 15, "unit": "km/h"}
